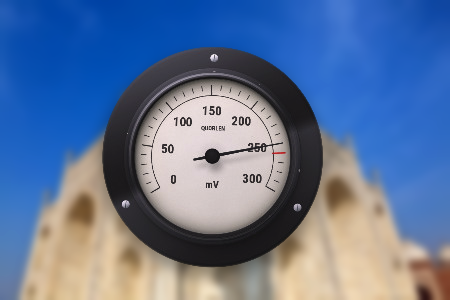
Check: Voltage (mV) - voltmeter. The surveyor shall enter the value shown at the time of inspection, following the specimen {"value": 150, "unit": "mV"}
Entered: {"value": 250, "unit": "mV"}
